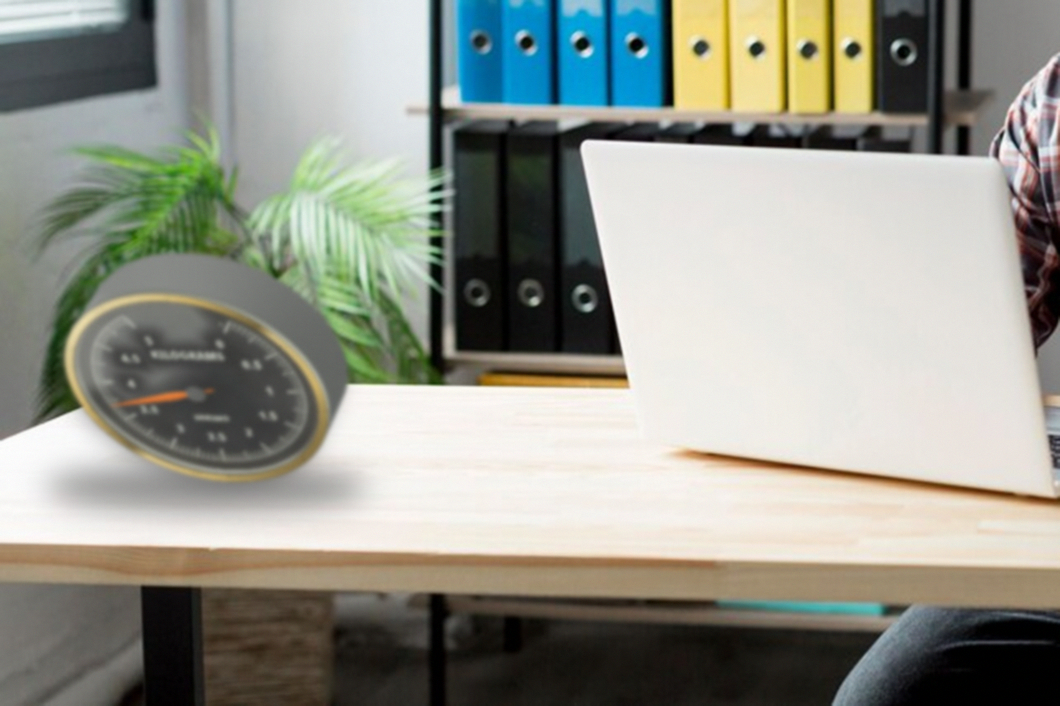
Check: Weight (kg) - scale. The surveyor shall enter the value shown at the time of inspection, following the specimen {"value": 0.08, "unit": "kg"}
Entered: {"value": 3.75, "unit": "kg"}
